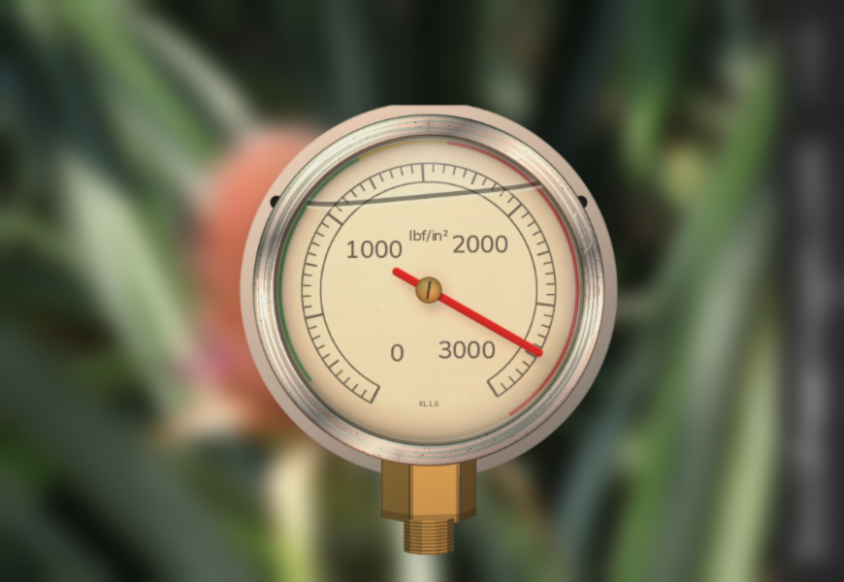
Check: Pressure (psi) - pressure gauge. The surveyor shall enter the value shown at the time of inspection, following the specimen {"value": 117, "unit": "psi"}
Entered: {"value": 2725, "unit": "psi"}
